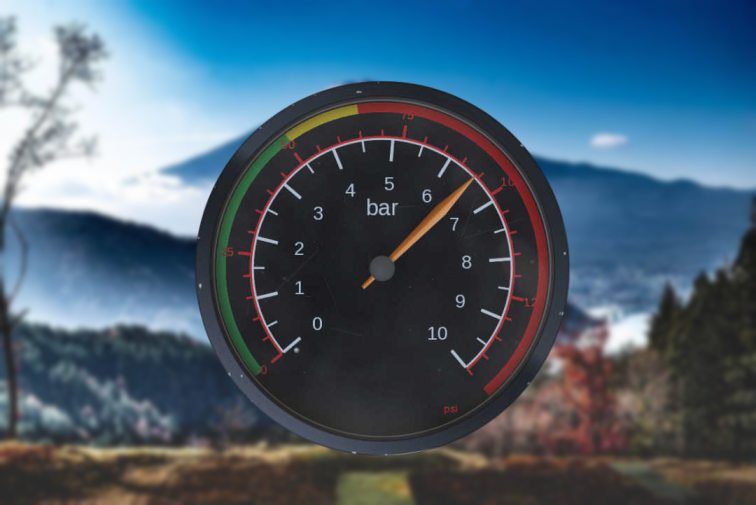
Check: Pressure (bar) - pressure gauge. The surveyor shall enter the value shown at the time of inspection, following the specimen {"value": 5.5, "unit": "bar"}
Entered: {"value": 6.5, "unit": "bar"}
